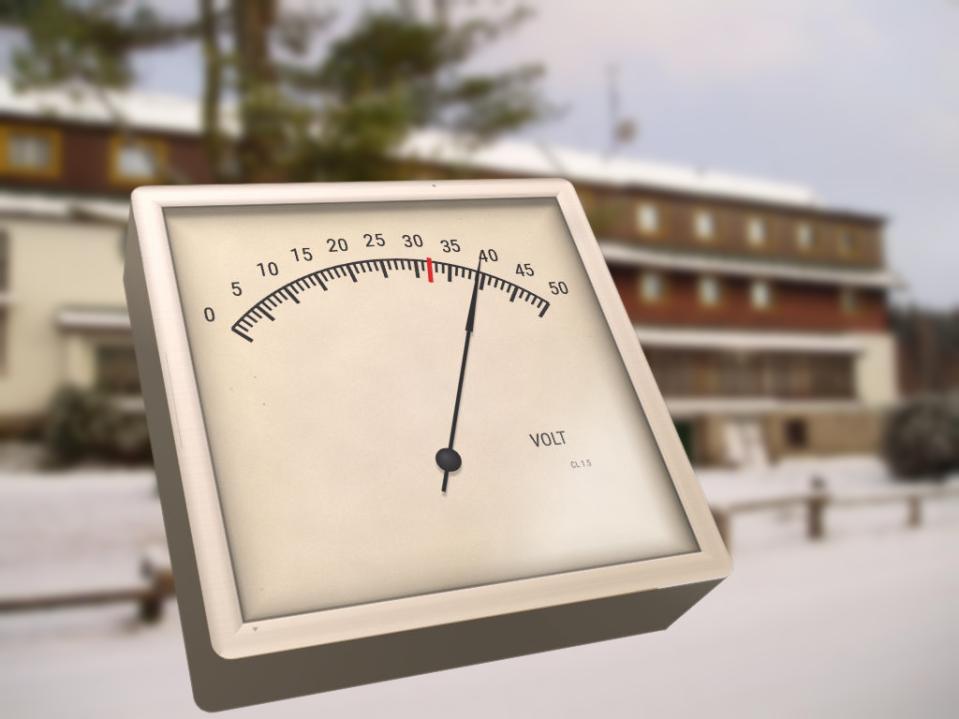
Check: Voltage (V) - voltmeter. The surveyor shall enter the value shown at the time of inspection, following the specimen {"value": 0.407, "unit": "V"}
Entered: {"value": 39, "unit": "V"}
